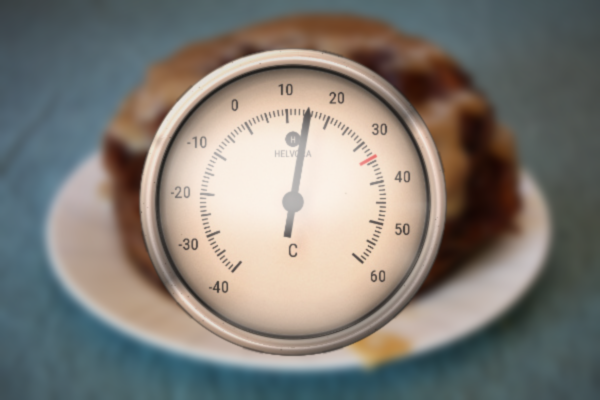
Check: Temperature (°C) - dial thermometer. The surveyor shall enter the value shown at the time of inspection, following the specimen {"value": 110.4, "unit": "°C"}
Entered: {"value": 15, "unit": "°C"}
